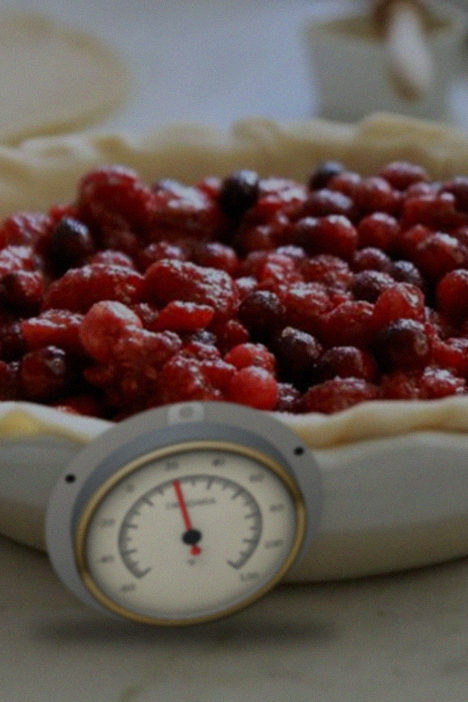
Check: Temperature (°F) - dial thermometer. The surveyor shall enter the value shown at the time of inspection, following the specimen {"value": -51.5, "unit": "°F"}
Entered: {"value": 20, "unit": "°F"}
